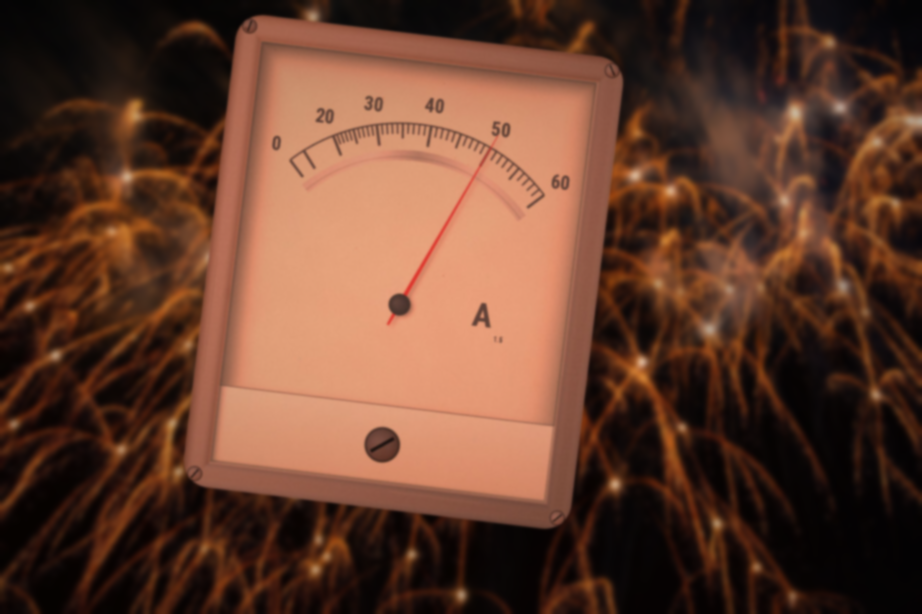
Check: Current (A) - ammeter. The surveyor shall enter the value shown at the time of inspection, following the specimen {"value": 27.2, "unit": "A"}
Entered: {"value": 50, "unit": "A"}
